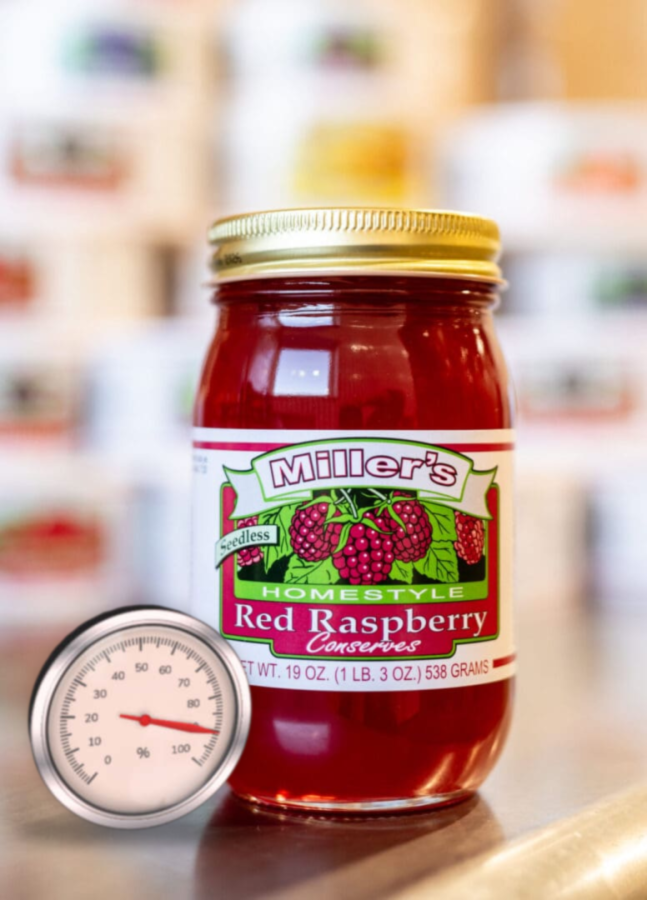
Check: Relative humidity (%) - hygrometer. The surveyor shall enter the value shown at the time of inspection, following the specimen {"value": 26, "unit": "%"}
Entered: {"value": 90, "unit": "%"}
